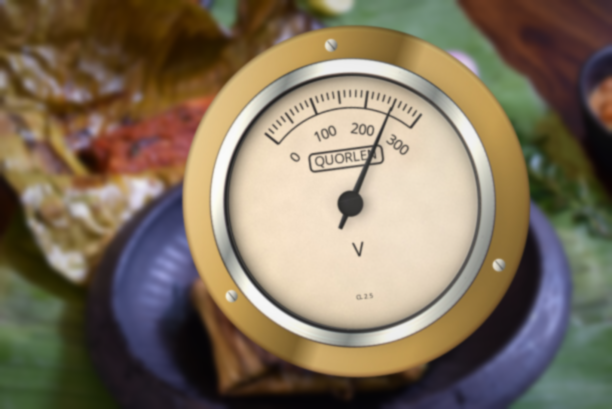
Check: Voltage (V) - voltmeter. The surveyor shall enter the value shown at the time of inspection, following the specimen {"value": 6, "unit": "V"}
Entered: {"value": 250, "unit": "V"}
